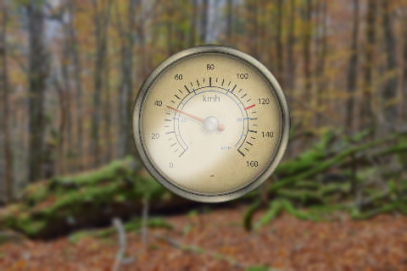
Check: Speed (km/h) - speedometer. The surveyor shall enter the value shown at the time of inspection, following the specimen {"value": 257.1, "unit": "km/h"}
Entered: {"value": 40, "unit": "km/h"}
